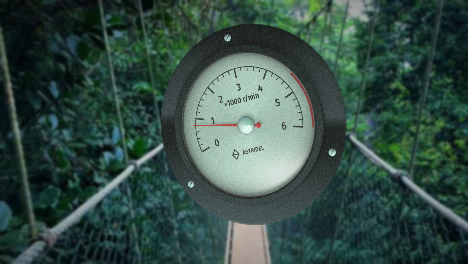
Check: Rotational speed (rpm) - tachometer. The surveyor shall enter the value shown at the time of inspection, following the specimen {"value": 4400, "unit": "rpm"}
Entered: {"value": 800, "unit": "rpm"}
